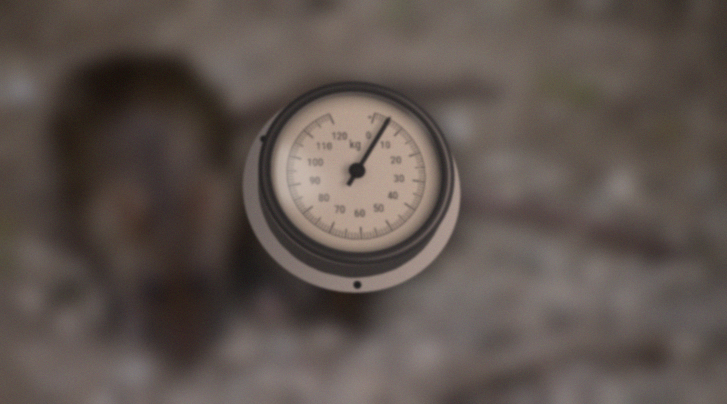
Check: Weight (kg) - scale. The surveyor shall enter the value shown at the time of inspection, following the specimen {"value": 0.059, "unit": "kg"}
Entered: {"value": 5, "unit": "kg"}
